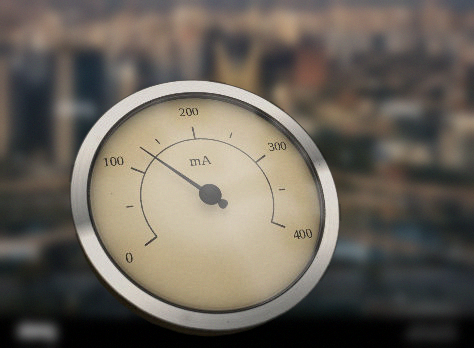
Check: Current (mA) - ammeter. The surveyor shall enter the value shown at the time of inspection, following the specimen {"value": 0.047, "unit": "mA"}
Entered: {"value": 125, "unit": "mA"}
